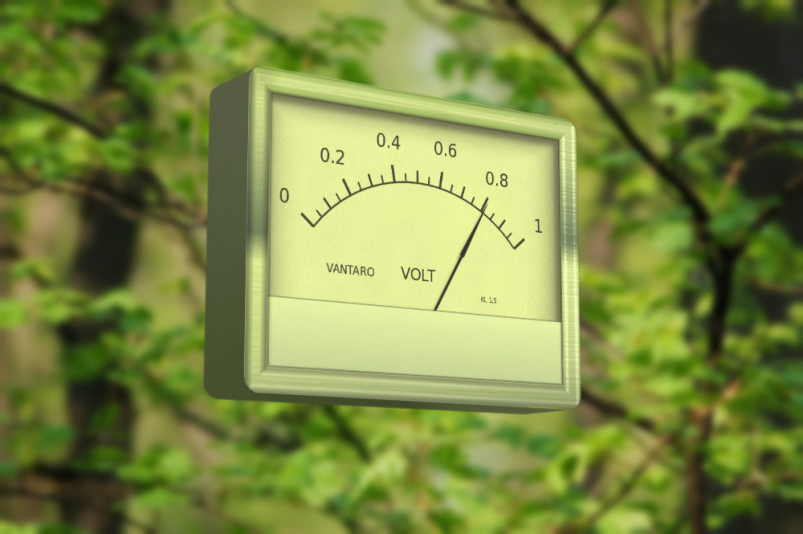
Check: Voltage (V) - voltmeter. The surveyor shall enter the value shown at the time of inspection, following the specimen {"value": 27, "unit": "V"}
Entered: {"value": 0.8, "unit": "V"}
